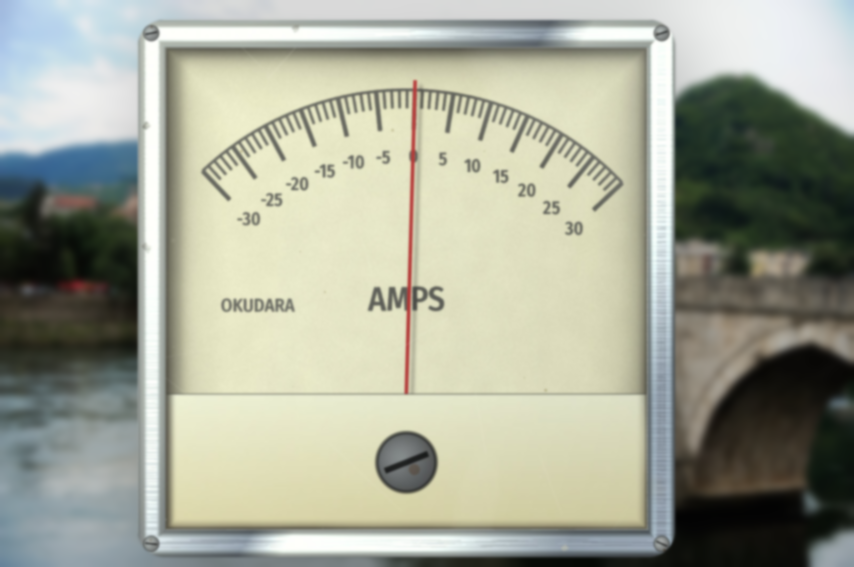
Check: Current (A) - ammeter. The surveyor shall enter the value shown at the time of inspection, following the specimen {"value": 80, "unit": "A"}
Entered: {"value": 0, "unit": "A"}
